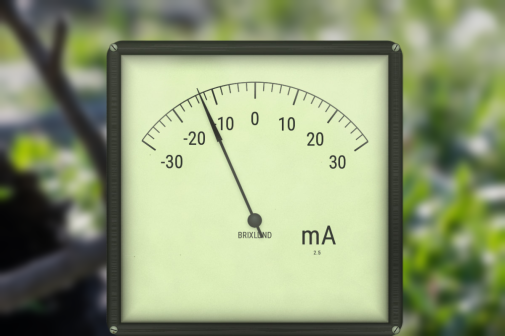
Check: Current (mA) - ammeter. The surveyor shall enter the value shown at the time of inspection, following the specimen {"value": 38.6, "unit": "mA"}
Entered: {"value": -13, "unit": "mA"}
